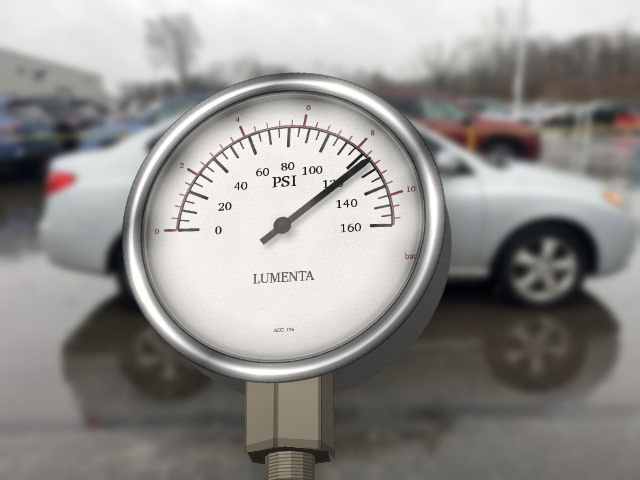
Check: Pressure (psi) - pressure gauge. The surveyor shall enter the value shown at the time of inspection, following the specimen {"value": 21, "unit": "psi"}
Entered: {"value": 125, "unit": "psi"}
